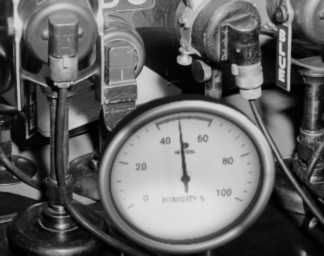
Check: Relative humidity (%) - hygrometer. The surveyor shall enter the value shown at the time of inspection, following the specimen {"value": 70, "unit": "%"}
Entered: {"value": 48, "unit": "%"}
